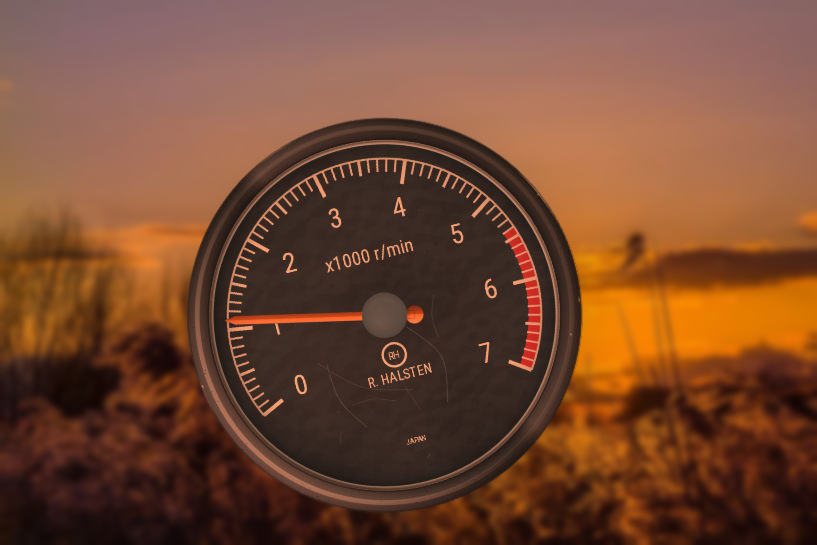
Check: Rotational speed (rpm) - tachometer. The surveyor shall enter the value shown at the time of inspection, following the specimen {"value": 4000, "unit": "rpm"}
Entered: {"value": 1100, "unit": "rpm"}
